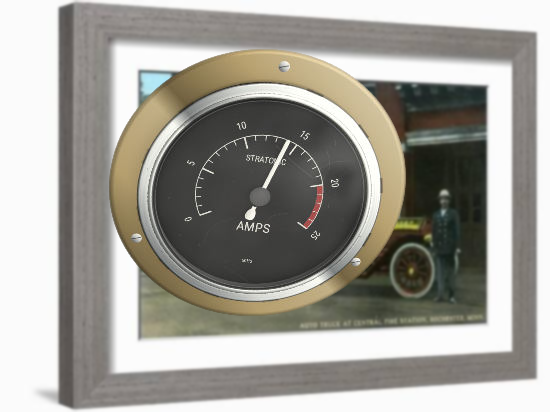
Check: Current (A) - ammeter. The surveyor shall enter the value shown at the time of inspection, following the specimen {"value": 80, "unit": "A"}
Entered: {"value": 14, "unit": "A"}
